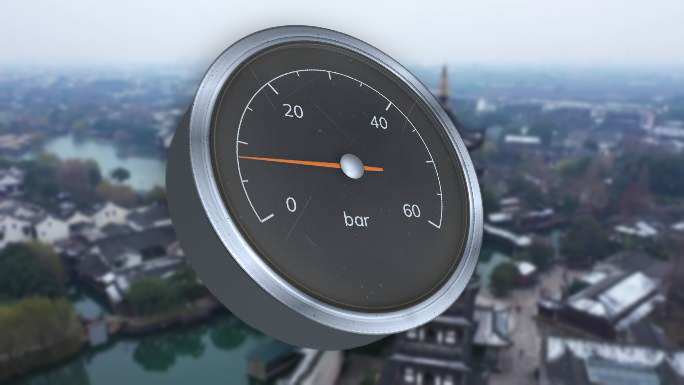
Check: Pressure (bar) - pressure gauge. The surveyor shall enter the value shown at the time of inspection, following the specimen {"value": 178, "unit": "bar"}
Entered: {"value": 7.5, "unit": "bar"}
